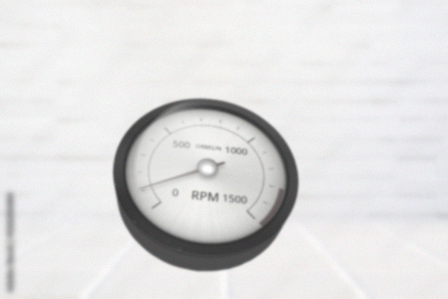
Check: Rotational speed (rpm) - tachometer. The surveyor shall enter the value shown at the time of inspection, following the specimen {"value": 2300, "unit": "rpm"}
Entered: {"value": 100, "unit": "rpm"}
